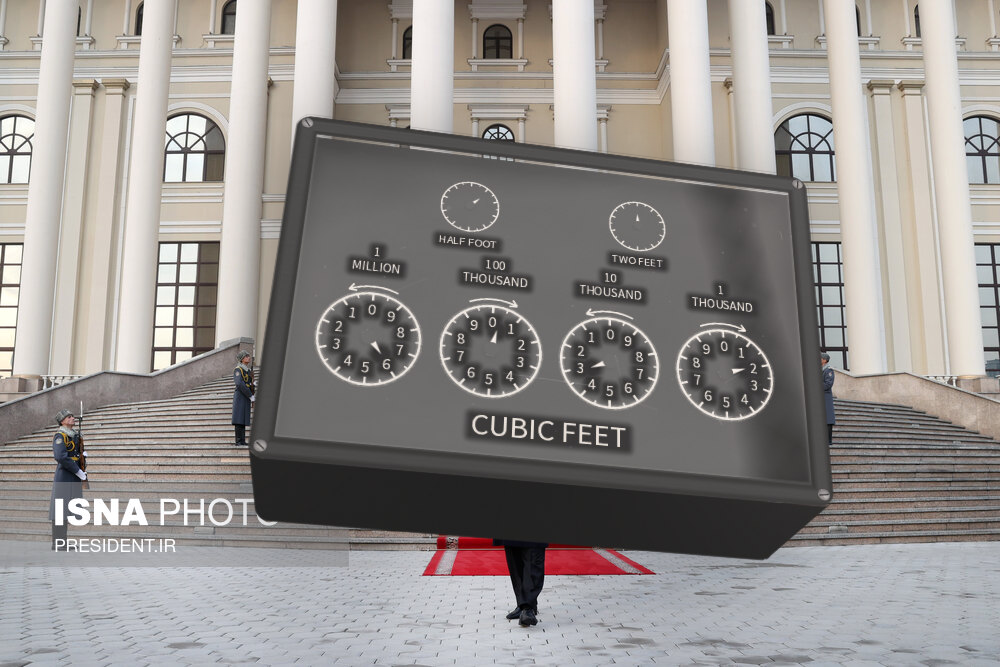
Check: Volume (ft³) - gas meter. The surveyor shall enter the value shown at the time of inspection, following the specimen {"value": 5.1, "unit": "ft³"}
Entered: {"value": 603200, "unit": "ft³"}
